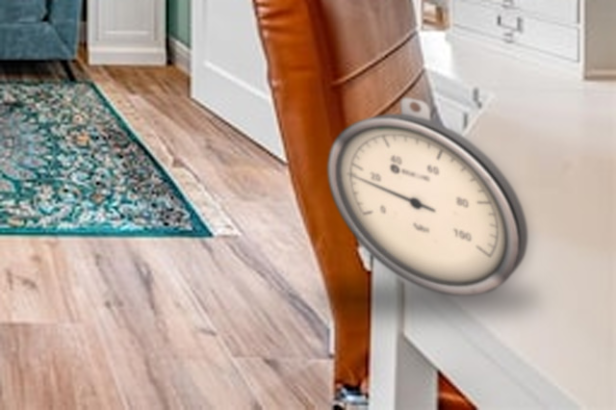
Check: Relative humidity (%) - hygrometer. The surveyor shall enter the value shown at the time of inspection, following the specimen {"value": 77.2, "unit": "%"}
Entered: {"value": 16, "unit": "%"}
